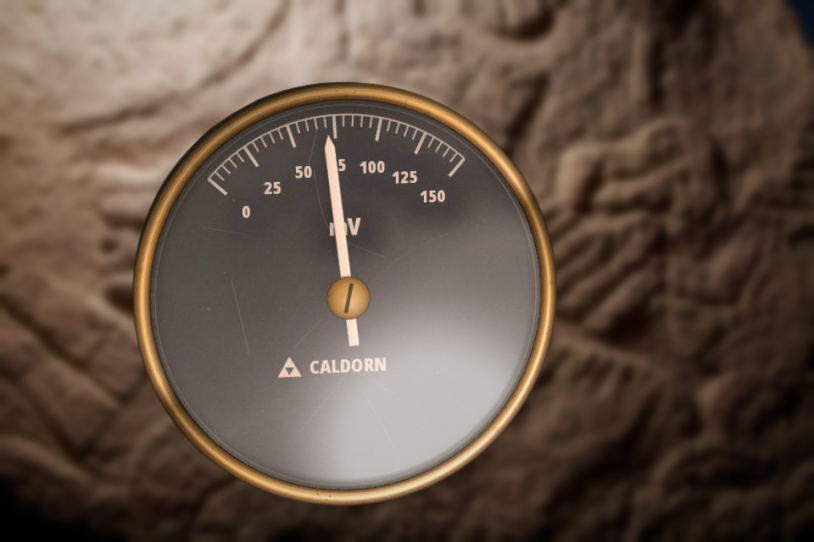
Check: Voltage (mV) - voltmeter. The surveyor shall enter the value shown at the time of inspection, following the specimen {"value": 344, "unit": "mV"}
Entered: {"value": 70, "unit": "mV"}
